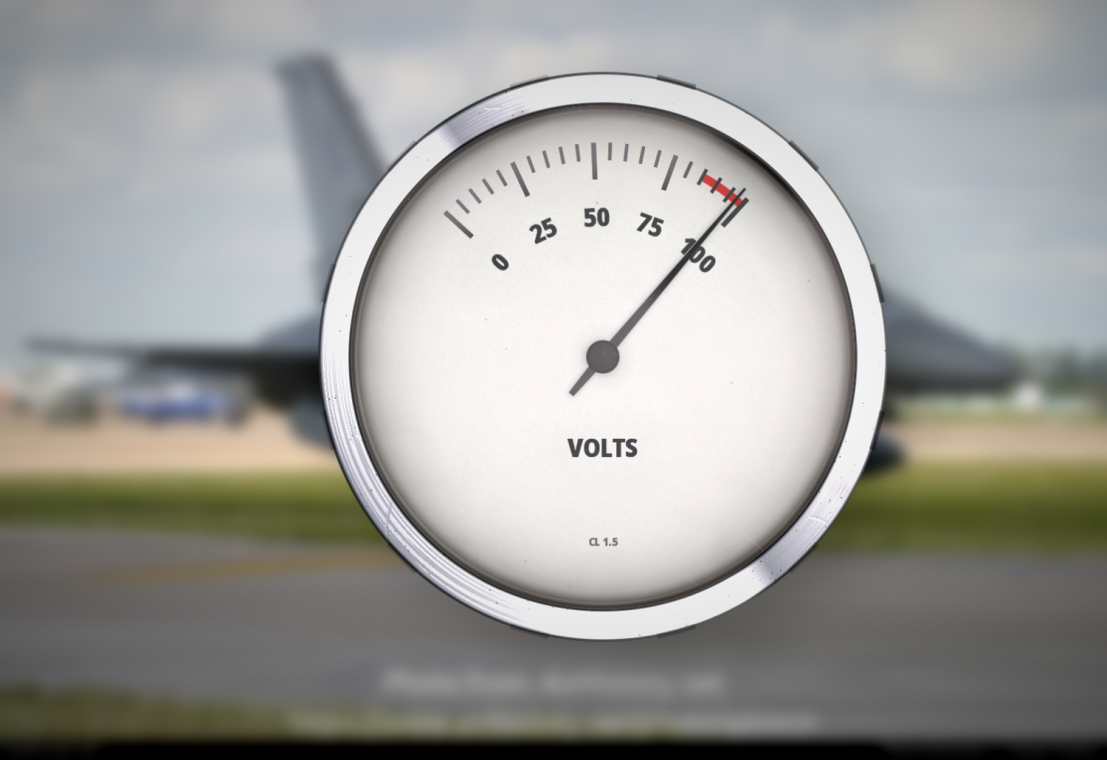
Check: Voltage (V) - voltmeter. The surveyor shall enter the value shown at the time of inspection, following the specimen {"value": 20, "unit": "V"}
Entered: {"value": 97.5, "unit": "V"}
